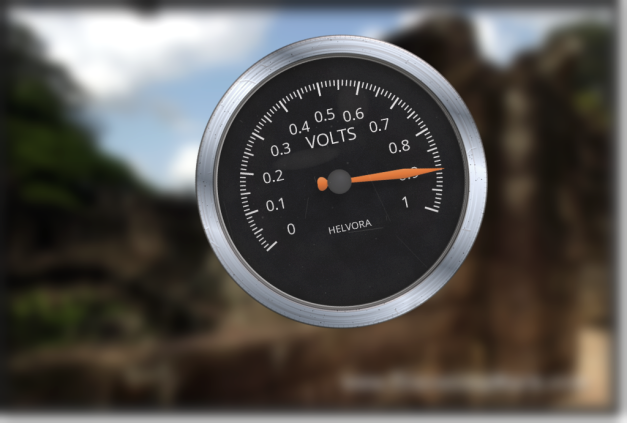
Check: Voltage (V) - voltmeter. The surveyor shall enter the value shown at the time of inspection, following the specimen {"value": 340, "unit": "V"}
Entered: {"value": 0.9, "unit": "V"}
